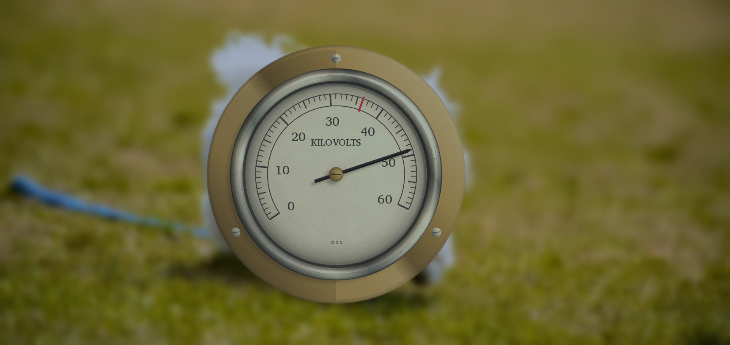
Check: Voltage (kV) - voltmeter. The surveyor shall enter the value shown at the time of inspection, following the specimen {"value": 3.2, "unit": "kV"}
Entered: {"value": 49, "unit": "kV"}
